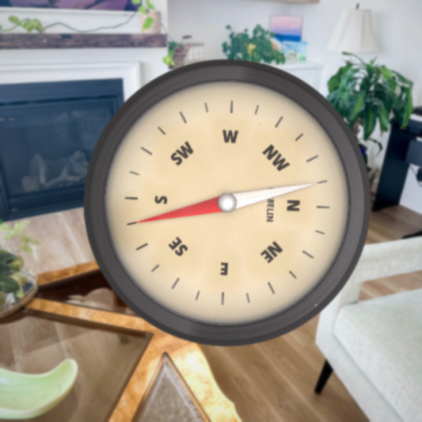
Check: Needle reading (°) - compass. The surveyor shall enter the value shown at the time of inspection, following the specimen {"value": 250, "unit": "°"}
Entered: {"value": 165, "unit": "°"}
